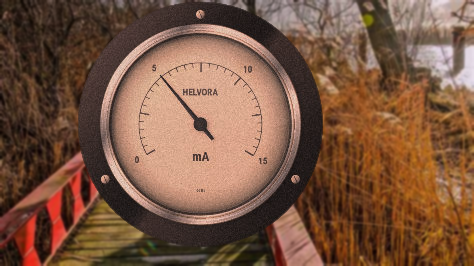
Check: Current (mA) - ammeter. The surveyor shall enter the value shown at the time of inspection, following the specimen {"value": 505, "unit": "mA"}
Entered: {"value": 5, "unit": "mA"}
